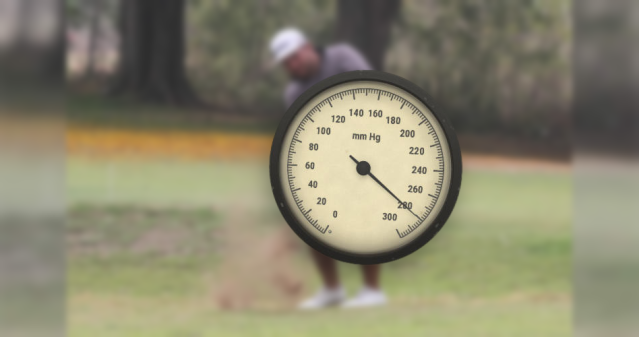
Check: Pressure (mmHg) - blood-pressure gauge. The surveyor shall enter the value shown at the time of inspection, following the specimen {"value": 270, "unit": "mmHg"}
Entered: {"value": 280, "unit": "mmHg"}
